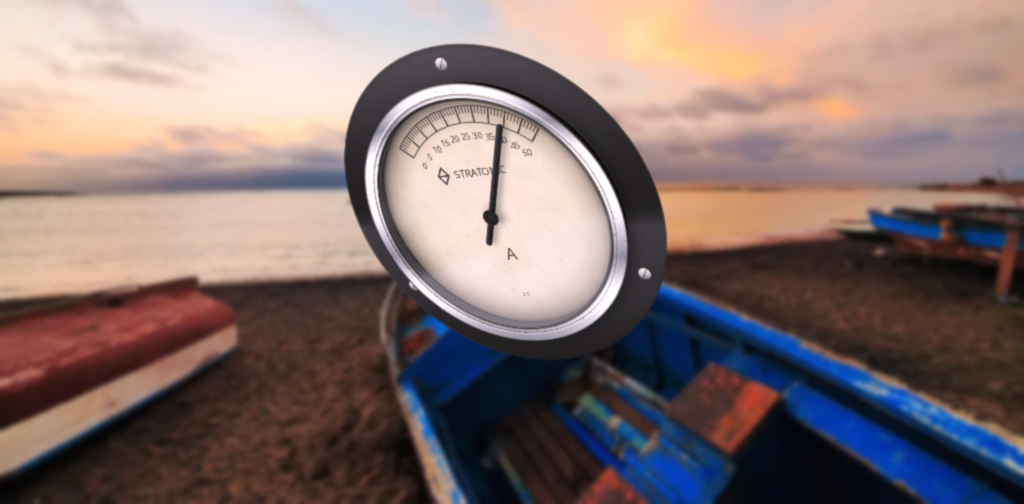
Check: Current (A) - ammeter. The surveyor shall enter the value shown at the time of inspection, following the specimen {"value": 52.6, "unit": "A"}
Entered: {"value": 40, "unit": "A"}
